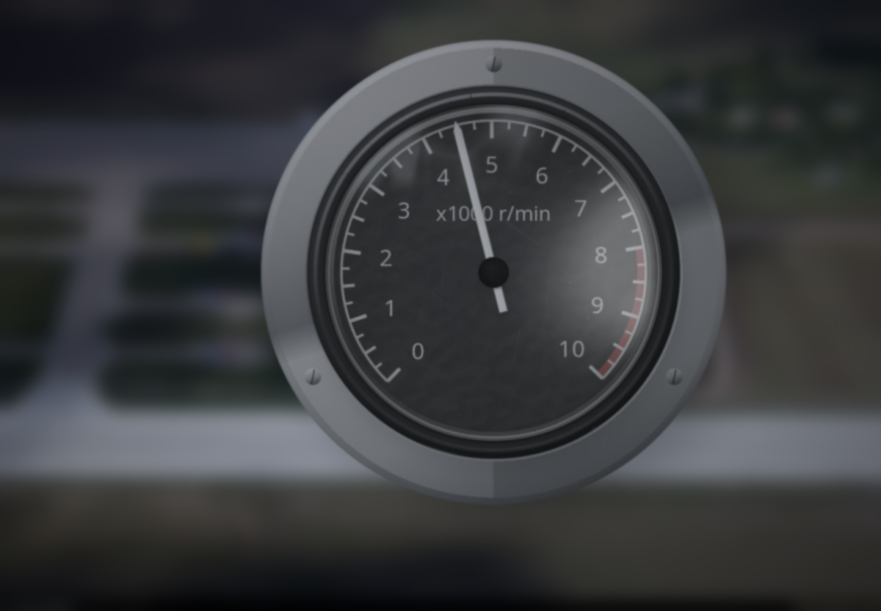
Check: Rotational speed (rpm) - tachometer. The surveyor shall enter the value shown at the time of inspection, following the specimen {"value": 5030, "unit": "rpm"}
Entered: {"value": 4500, "unit": "rpm"}
